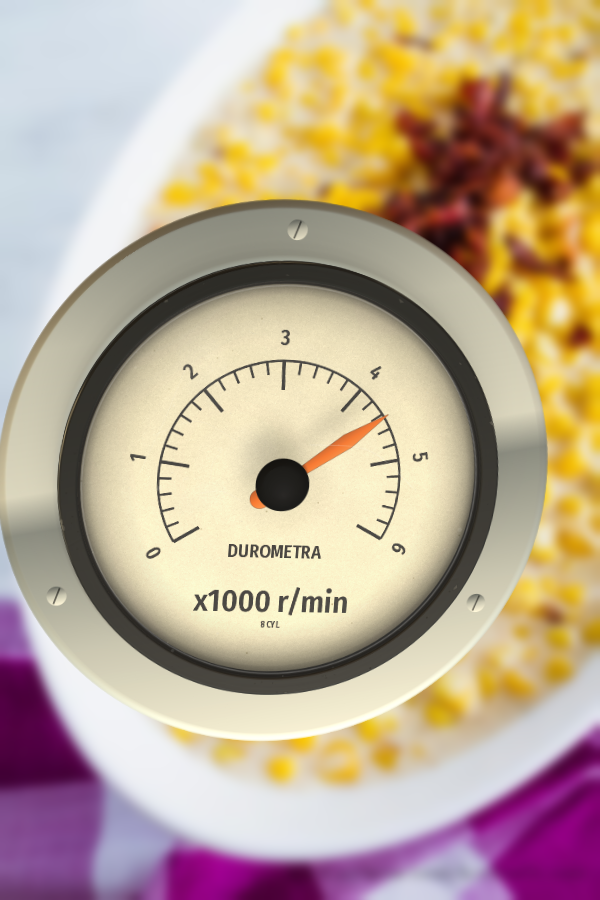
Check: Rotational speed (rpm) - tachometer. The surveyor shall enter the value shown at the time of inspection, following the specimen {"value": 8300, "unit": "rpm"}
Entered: {"value": 4400, "unit": "rpm"}
